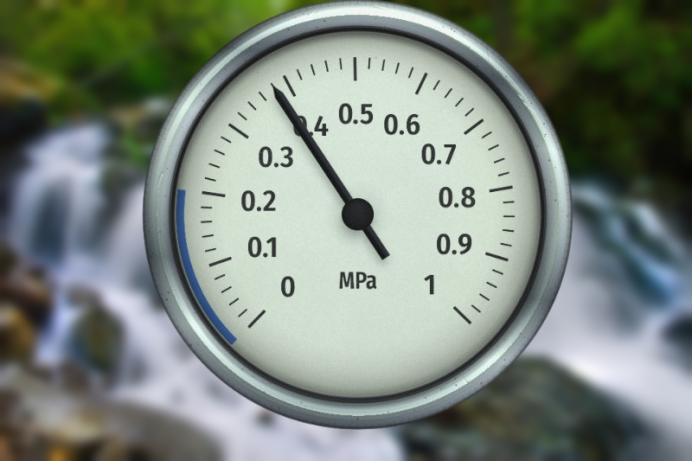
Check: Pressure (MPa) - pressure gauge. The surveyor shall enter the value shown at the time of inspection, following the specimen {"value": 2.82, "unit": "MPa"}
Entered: {"value": 0.38, "unit": "MPa"}
